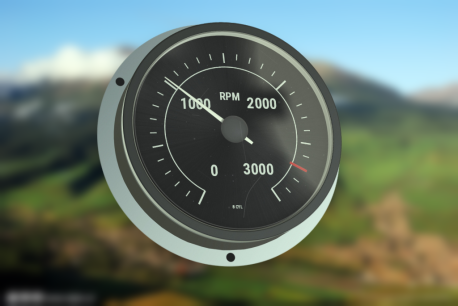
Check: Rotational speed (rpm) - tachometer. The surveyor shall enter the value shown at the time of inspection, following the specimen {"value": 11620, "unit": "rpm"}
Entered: {"value": 1000, "unit": "rpm"}
